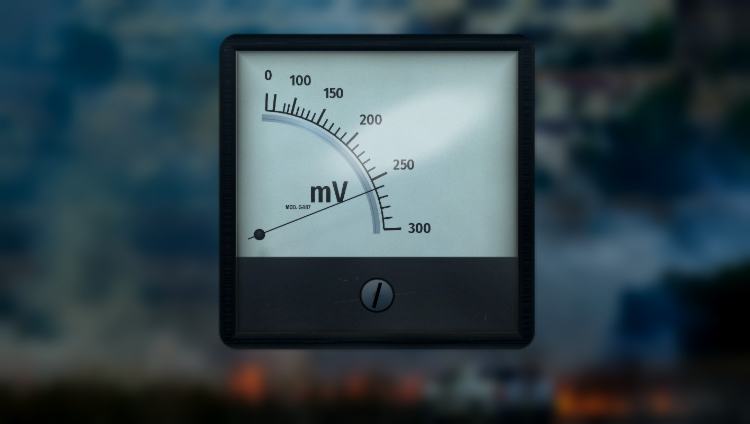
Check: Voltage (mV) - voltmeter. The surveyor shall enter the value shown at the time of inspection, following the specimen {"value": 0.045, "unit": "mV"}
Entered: {"value": 260, "unit": "mV"}
